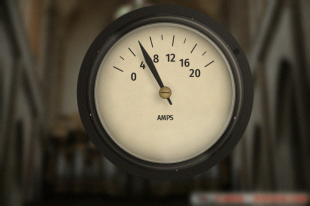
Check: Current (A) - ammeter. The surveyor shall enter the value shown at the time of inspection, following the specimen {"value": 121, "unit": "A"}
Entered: {"value": 6, "unit": "A"}
